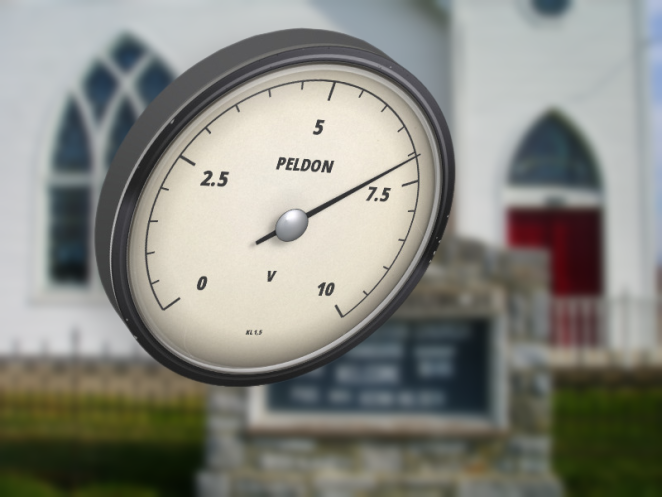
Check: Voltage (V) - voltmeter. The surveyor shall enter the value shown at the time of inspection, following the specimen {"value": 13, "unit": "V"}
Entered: {"value": 7, "unit": "V"}
